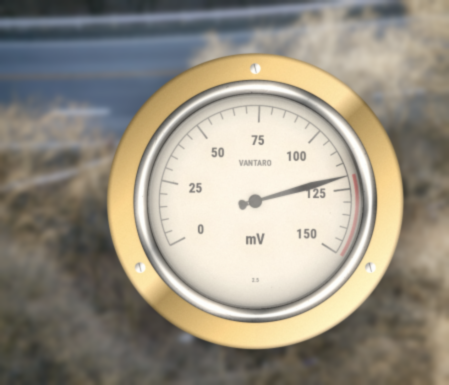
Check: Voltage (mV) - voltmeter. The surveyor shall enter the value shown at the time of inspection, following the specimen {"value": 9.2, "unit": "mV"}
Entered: {"value": 120, "unit": "mV"}
